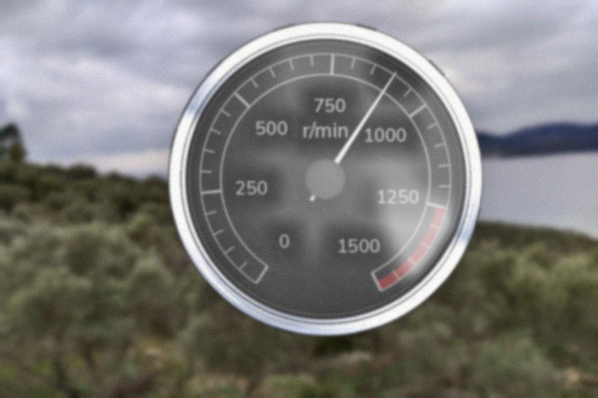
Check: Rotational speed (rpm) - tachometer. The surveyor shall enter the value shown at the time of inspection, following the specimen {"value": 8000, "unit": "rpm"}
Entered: {"value": 900, "unit": "rpm"}
